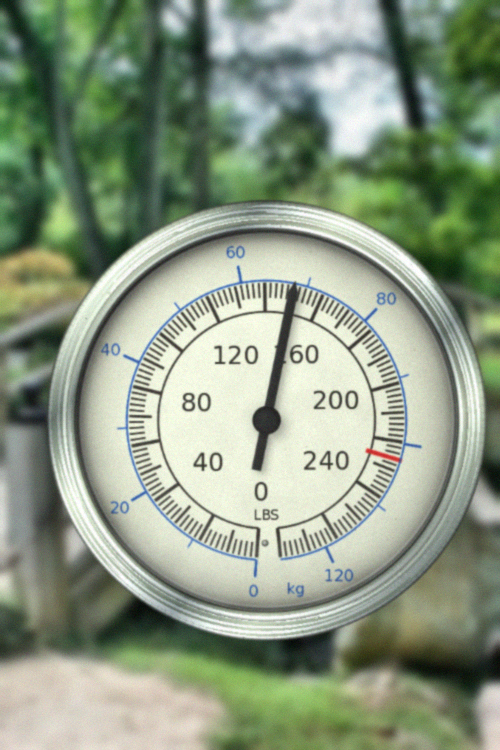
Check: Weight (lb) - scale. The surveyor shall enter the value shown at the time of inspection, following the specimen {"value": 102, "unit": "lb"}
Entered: {"value": 150, "unit": "lb"}
